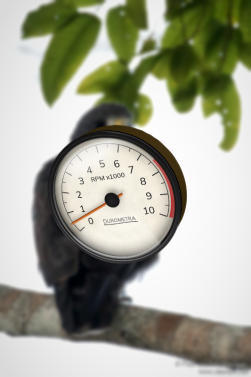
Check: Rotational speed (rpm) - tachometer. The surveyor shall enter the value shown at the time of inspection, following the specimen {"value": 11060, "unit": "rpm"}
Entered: {"value": 500, "unit": "rpm"}
